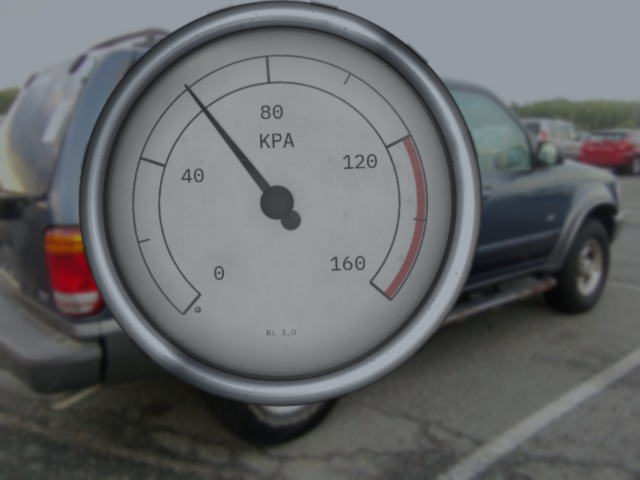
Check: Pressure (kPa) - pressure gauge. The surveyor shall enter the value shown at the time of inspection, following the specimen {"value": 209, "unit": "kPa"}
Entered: {"value": 60, "unit": "kPa"}
